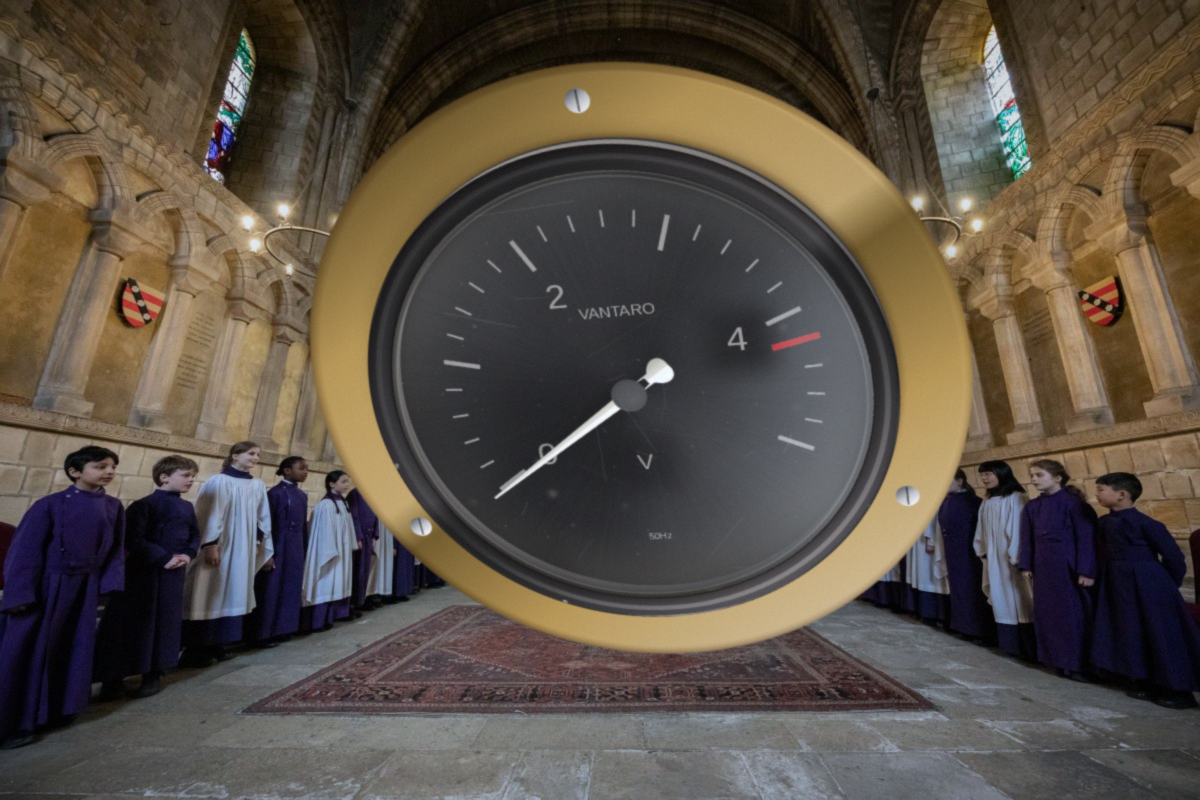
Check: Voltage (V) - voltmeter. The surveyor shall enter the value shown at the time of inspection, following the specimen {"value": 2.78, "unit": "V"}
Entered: {"value": 0, "unit": "V"}
